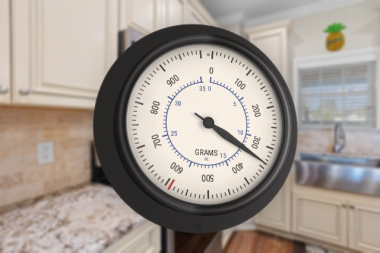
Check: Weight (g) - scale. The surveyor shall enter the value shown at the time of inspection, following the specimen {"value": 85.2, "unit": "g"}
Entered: {"value": 340, "unit": "g"}
